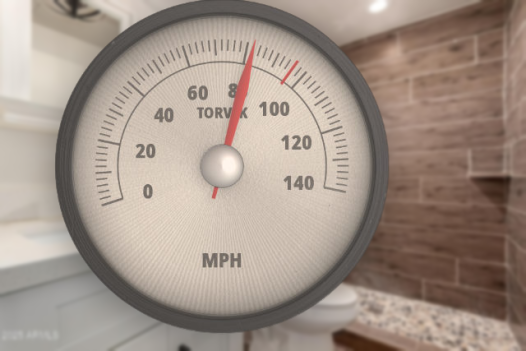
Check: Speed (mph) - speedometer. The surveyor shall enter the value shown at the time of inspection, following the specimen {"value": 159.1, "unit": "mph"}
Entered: {"value": 82, "unit": "mph"}
